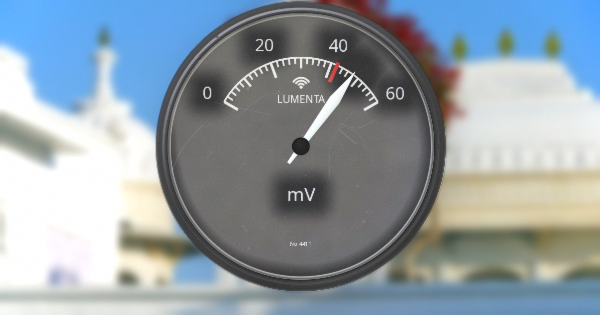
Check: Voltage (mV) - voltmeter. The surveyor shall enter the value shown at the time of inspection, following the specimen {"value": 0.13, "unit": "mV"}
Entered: {"value": 48, "unit": "mV"}
